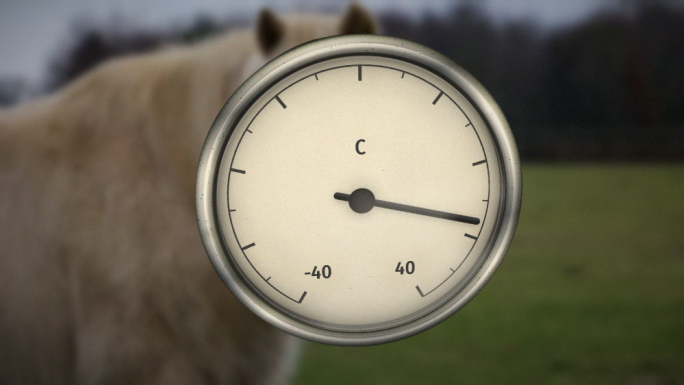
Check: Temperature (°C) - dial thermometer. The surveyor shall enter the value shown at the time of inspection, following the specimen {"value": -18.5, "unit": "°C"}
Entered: {"value": 27.5, "unit": "°C"}
